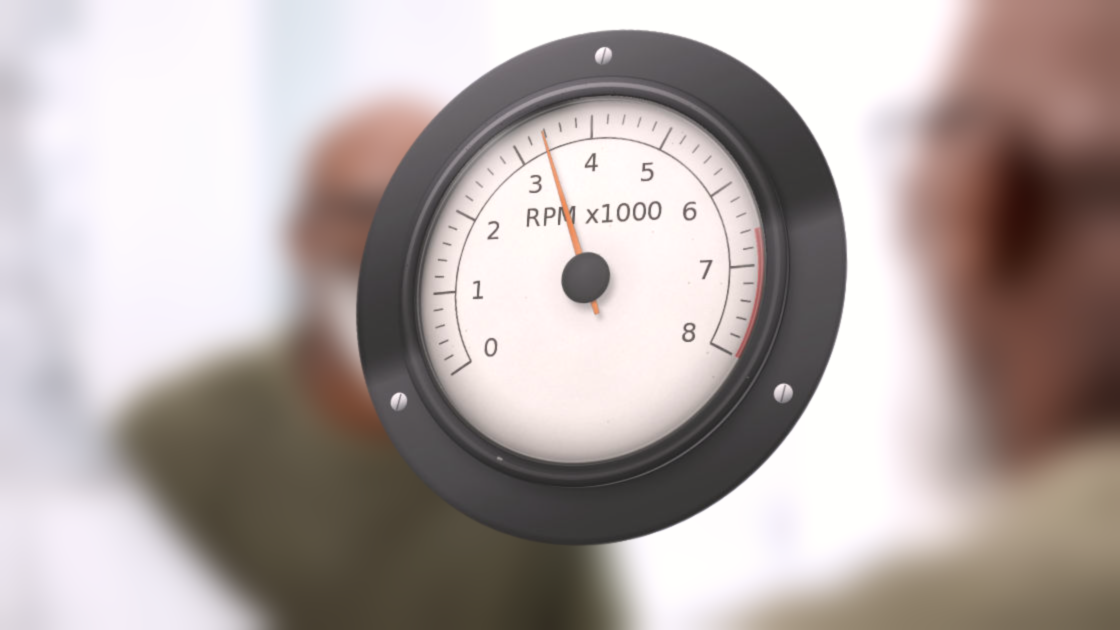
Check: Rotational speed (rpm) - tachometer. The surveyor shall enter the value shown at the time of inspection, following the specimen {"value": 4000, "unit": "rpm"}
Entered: {"value": 3400, "unit": "rpm"}
